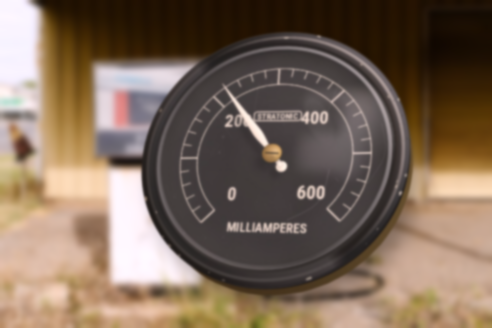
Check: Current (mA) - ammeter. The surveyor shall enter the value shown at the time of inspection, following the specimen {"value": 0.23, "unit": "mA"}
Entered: {"value": 220, "unit": "mA"}
